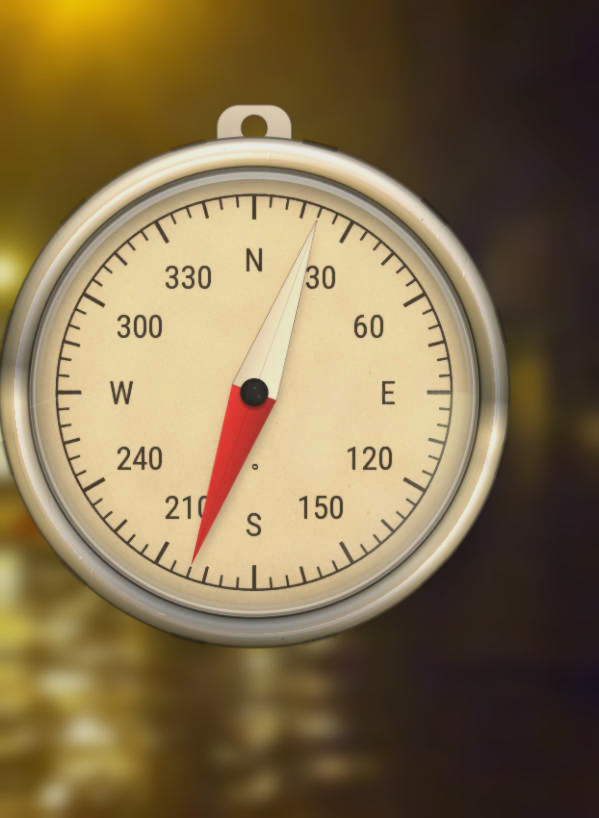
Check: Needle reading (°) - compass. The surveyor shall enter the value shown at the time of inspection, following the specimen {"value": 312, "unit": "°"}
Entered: {"value": 200, "unit": "°"}
